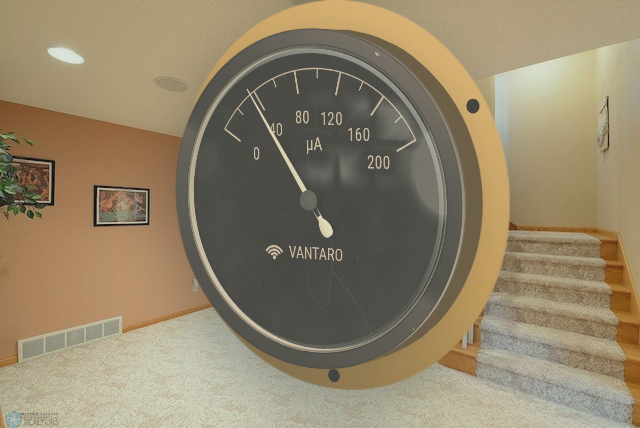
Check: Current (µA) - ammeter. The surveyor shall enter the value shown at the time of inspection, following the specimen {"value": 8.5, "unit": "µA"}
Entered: {"value": 40, "unit": "µA"}
